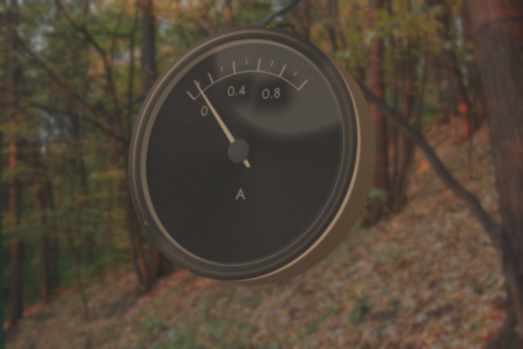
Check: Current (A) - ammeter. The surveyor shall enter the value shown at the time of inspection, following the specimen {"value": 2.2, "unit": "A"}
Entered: {"value": 0.1, "unit": "A"}
